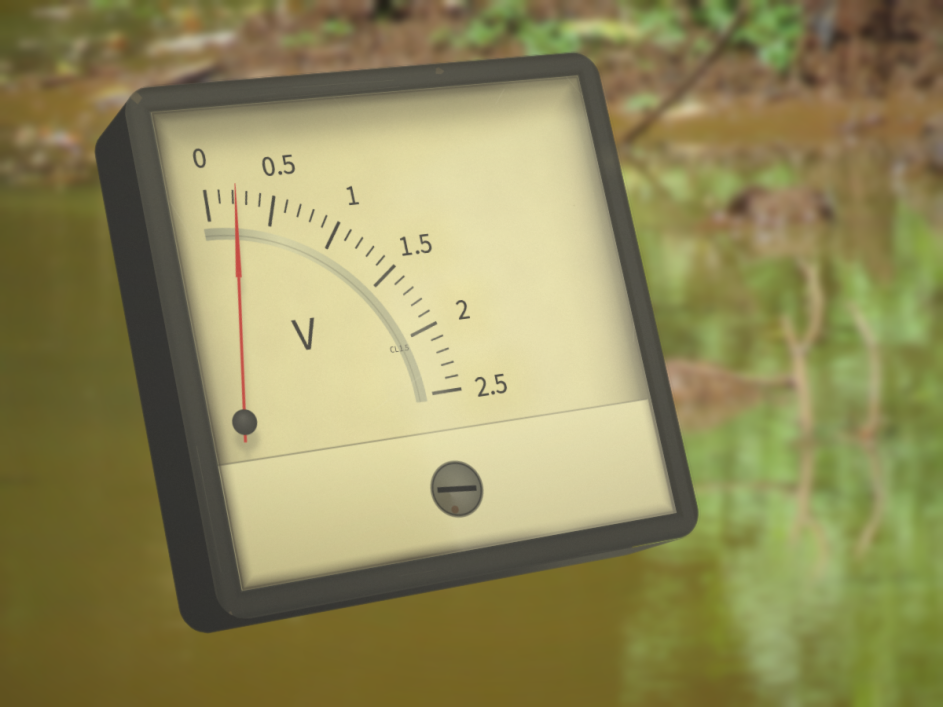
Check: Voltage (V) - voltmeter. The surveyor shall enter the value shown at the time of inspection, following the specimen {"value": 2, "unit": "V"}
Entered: {"value": 0.2, "unit": "V"}
